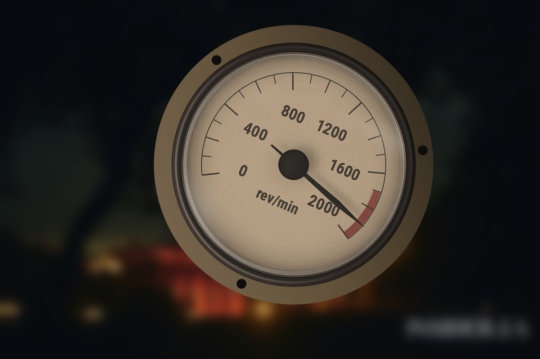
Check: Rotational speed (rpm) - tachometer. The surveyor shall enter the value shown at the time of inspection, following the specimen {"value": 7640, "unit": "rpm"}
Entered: {"value": 1900, "unit": "rpm"}
